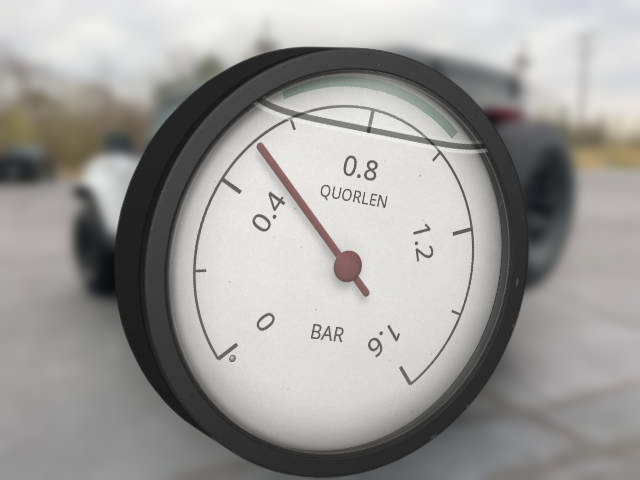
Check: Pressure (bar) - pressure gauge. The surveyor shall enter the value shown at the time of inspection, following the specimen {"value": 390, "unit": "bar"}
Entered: {"value": 0.5, "unit": "bar"}
